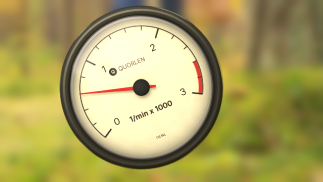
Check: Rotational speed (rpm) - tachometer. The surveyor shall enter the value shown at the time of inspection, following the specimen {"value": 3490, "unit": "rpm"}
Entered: {"value": 600, "unit": "rpm"}
